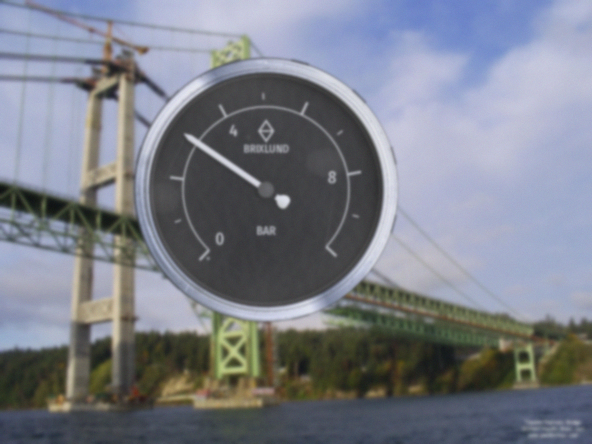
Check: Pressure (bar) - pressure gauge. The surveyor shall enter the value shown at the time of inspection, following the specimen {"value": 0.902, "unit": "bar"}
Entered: {"value": 3, "unit": "bar"}
